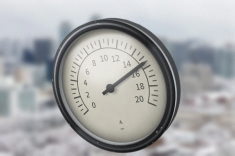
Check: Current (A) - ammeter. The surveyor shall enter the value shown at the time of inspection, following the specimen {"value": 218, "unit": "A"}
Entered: {"value": 15.5, "unit": "A"}
